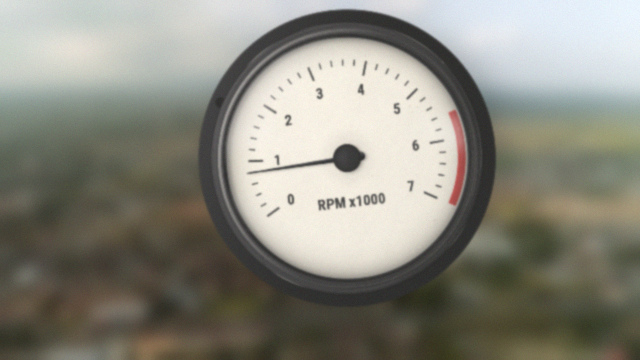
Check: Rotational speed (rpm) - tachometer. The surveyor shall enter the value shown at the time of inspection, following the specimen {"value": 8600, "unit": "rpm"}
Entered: {"value": 800, "unit": "rpm"}
